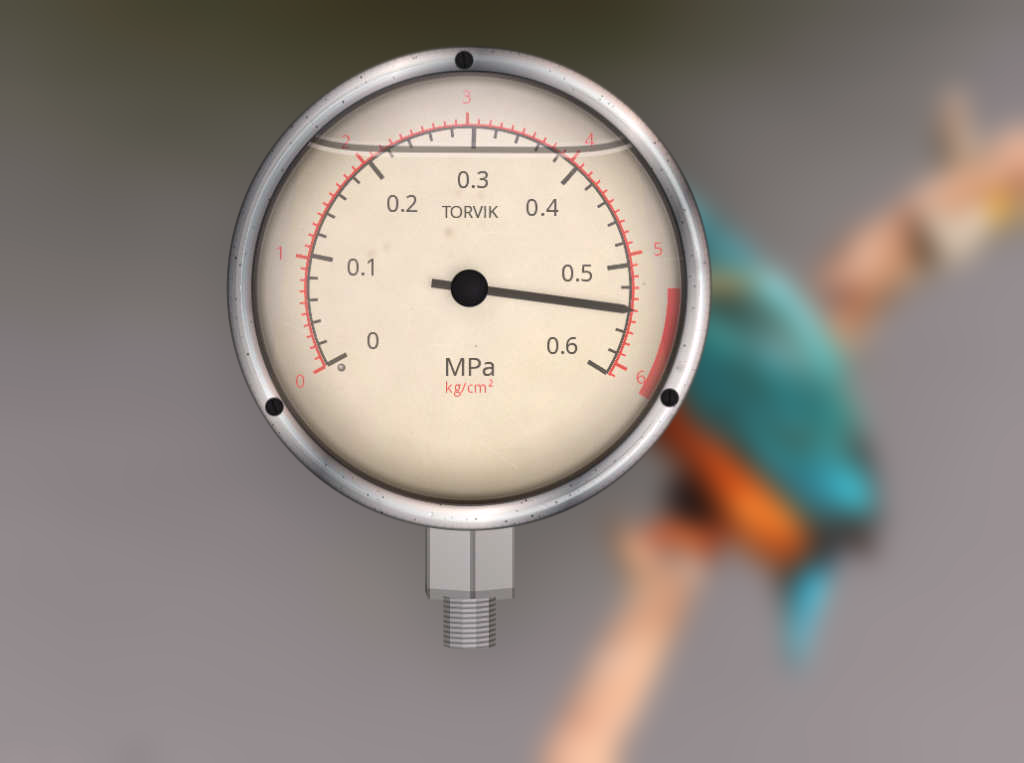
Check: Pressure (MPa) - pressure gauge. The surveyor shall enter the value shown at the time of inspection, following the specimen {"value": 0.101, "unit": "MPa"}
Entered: {"value": 0.54, "unit": "MPa"}
